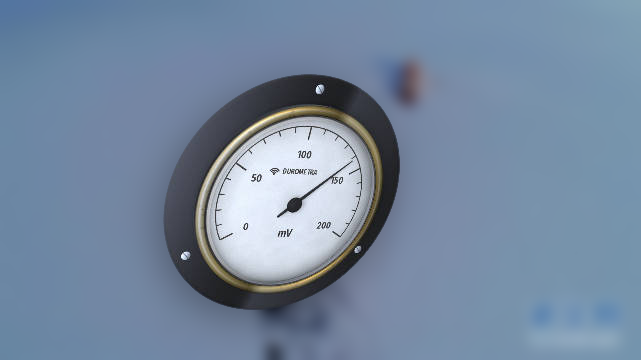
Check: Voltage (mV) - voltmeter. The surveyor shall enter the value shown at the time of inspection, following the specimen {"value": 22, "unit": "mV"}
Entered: {"value": 140, "unit": "mV"}
